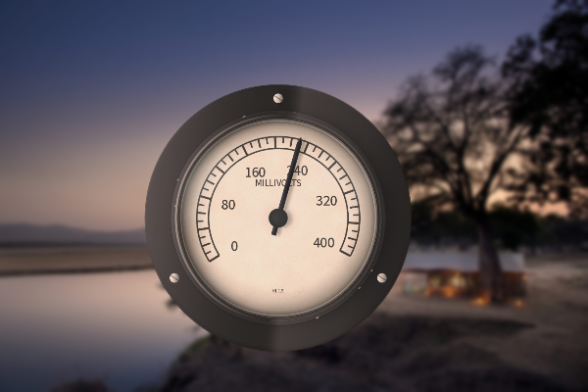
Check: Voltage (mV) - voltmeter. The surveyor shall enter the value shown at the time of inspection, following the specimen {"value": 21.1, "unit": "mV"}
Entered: {"value": 230, "unit": "mV"}
